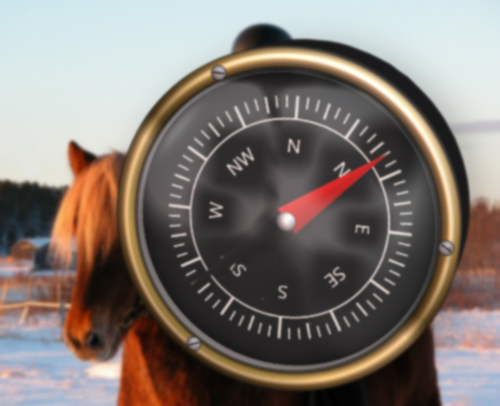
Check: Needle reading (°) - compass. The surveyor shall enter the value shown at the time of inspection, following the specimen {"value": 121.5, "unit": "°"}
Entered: {"value": 50, "unit": "°"}
